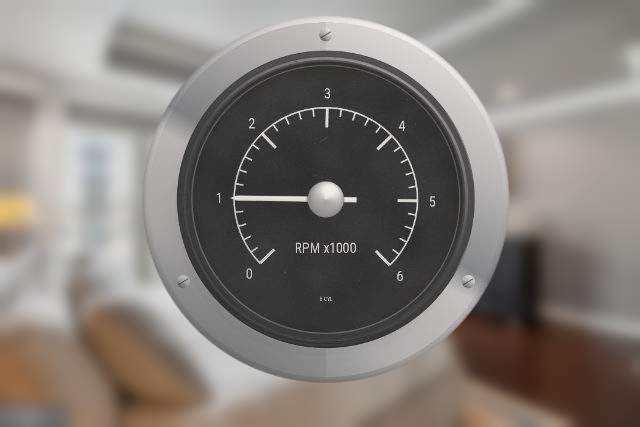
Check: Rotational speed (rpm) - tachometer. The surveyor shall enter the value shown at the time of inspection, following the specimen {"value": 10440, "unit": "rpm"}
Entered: {"value": 1000, "unit": "rpm"}
